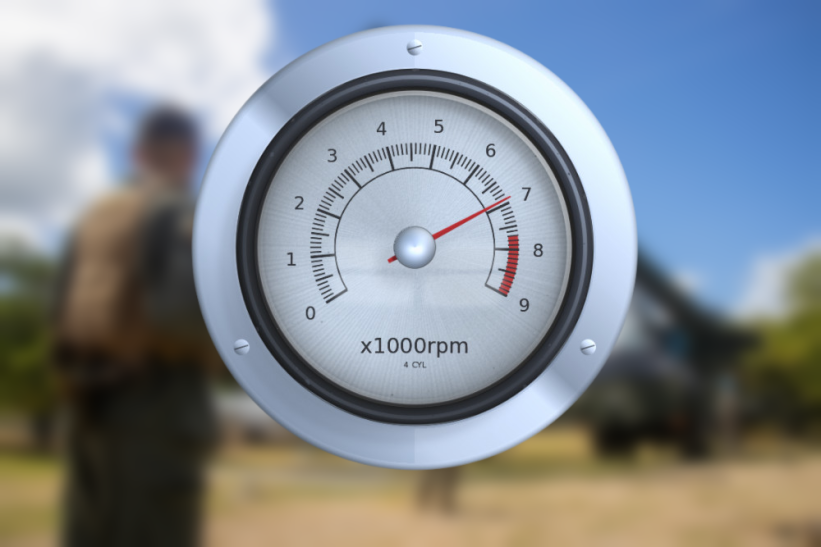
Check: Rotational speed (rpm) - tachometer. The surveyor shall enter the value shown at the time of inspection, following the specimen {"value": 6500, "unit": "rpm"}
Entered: {"value": 6900, "unit": "rpm"}
